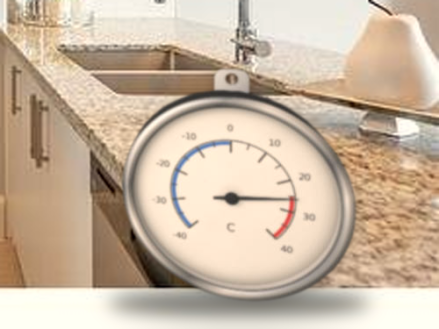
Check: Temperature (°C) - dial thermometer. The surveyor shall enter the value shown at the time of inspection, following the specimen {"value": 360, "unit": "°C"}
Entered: {"value": 25, "unit": "°C"}
